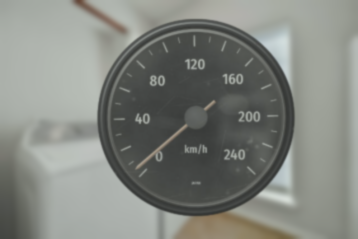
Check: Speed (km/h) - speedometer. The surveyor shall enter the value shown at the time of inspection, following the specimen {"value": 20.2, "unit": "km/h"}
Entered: {"value": 5, "unit": "km/h"}
